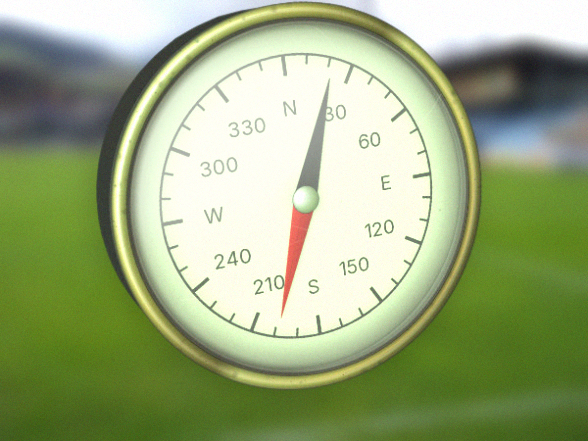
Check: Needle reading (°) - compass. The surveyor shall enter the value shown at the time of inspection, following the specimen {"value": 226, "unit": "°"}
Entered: {"value": 200, "unit": "°"}
